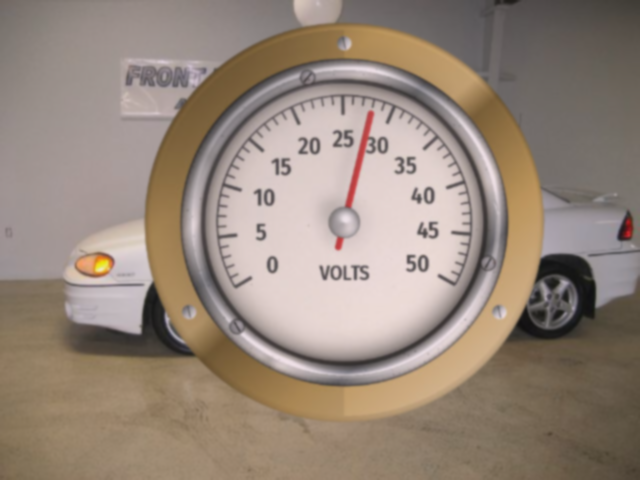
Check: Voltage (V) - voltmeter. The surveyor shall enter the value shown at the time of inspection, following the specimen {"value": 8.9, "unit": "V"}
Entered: {"value": 28, "unit": "V"}
